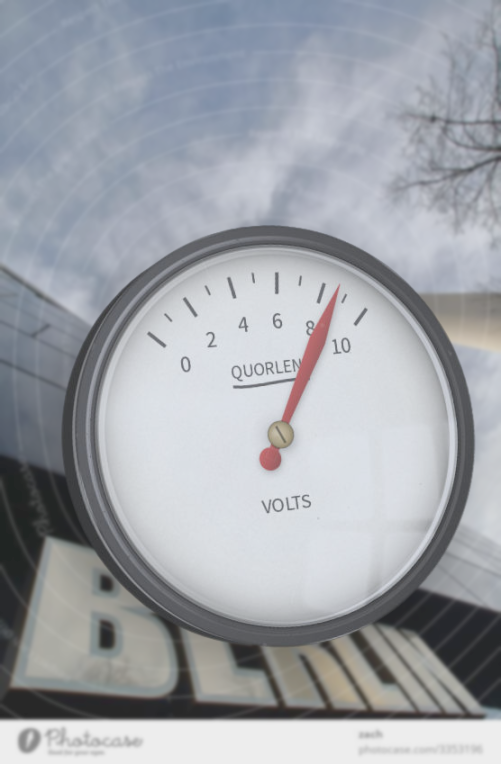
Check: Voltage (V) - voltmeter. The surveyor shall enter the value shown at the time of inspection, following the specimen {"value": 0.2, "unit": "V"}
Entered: {"value": 8.5, "unit": "V"}
